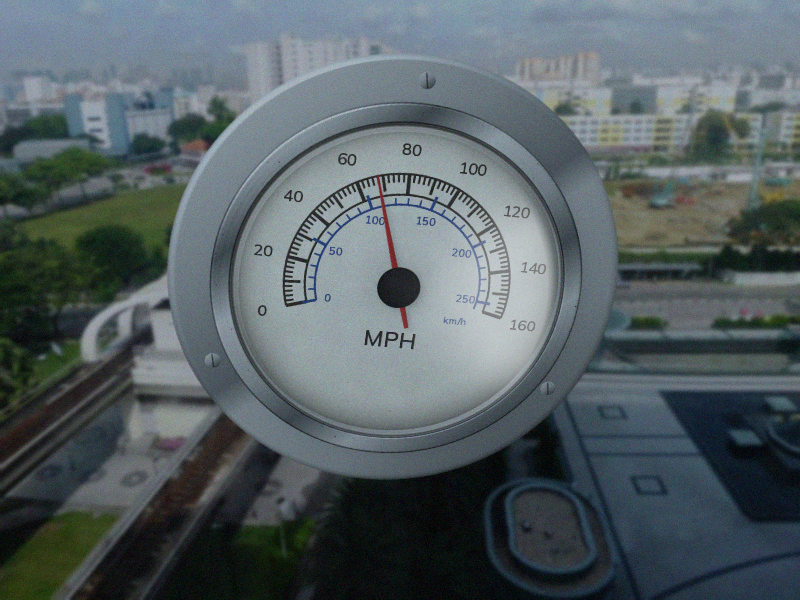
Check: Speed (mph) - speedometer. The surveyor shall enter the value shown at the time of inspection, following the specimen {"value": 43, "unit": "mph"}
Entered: {"value": 68, "unit": "mph"}
